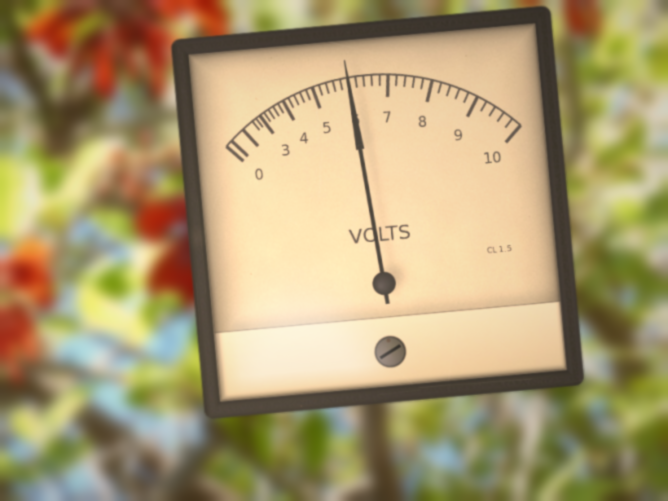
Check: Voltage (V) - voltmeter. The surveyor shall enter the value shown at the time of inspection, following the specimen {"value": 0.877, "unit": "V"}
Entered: {"value": 6, "unit": "V"}
